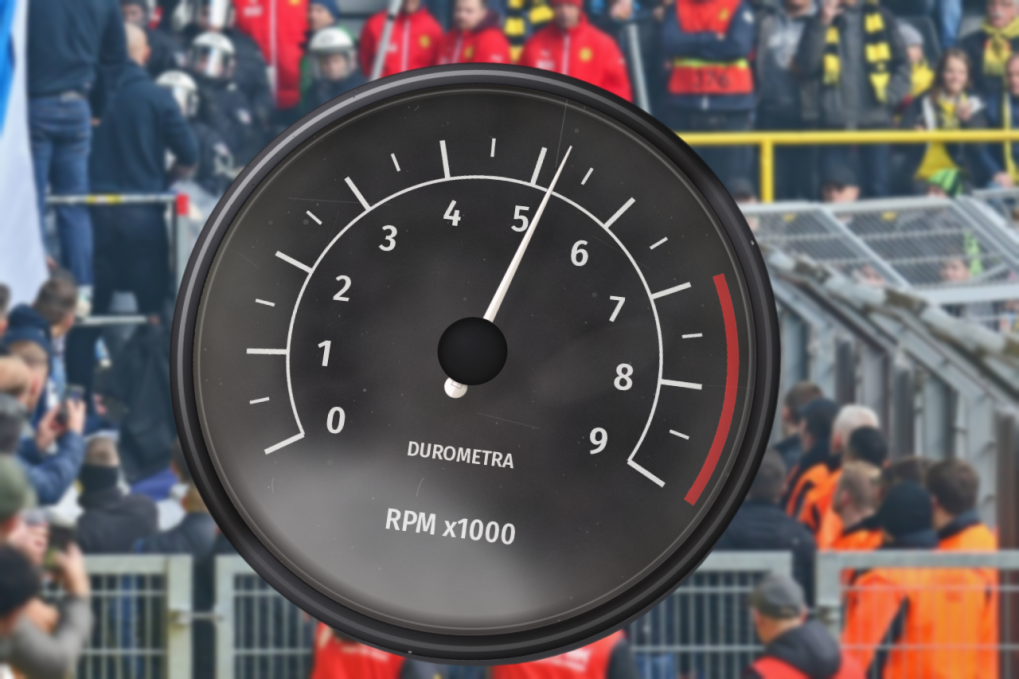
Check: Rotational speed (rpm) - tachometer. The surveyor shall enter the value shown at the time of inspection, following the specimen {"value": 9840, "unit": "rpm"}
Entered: {"value": 5250, "unit": "rpm"}
